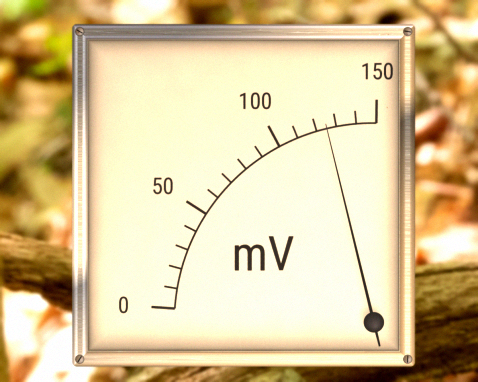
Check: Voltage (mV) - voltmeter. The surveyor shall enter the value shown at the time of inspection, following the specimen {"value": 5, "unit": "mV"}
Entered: {"value": 125, "unit": "mV"}
